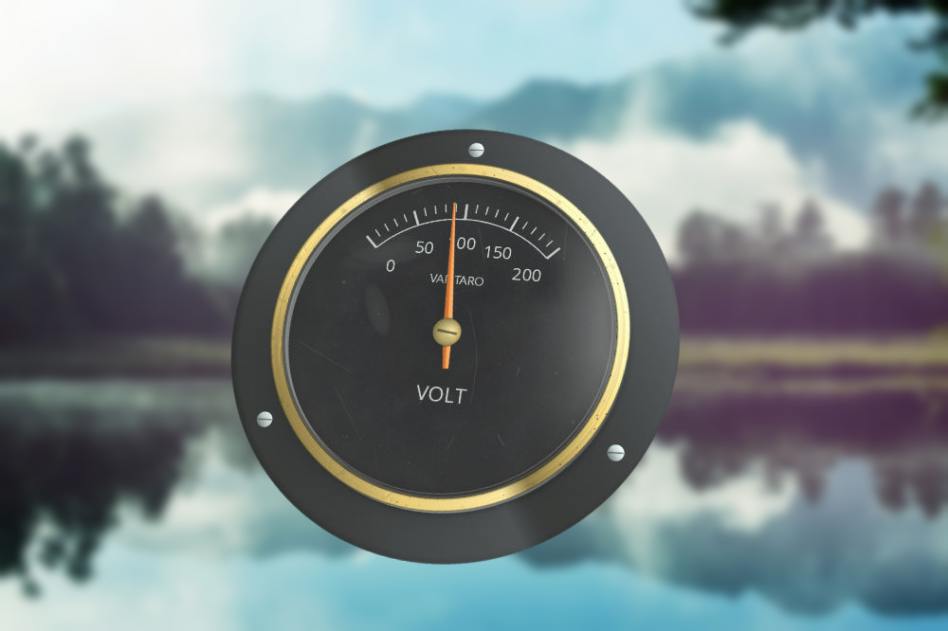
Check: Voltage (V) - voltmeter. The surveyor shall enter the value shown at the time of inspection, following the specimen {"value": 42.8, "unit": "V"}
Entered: {"value": 90, "unit": "V"}
